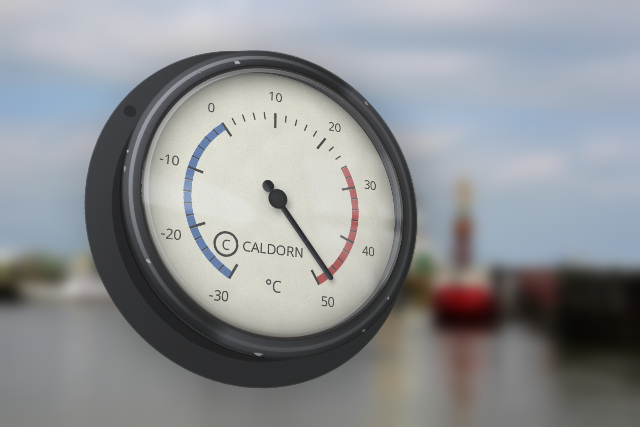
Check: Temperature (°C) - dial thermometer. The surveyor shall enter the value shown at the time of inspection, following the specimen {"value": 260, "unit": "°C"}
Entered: {"value": 48, "unit": "°C"}
